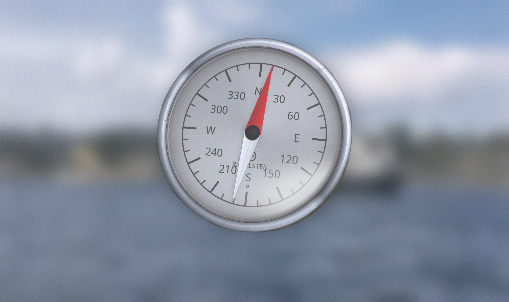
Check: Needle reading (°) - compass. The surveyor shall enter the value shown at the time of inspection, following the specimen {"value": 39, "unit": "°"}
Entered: {"value": 10, "unit": "°"}
